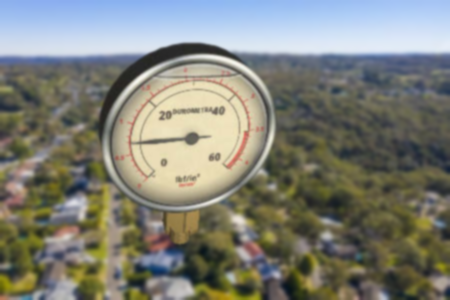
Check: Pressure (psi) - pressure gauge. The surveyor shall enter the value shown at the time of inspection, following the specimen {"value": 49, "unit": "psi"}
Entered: {"value": 10, "unit": "psi"}
